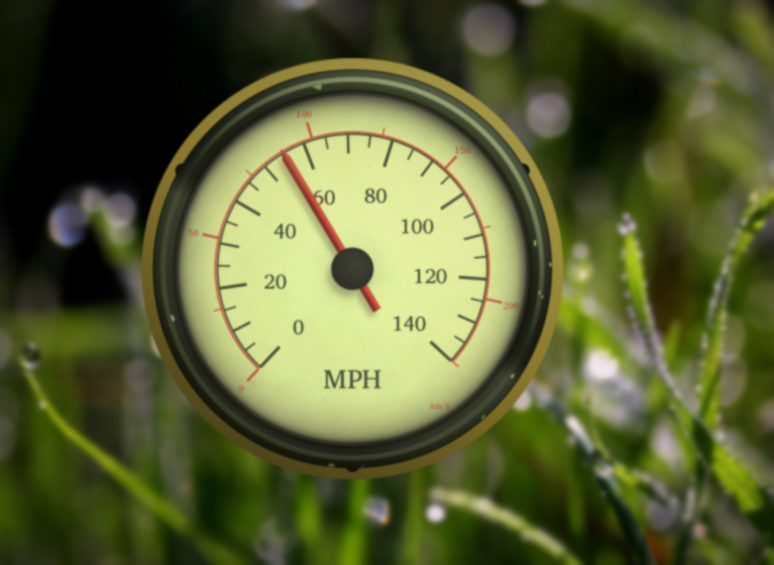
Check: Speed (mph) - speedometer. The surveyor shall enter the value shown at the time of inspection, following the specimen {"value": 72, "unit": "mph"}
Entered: {"value": 55, "unit": "mph"}
